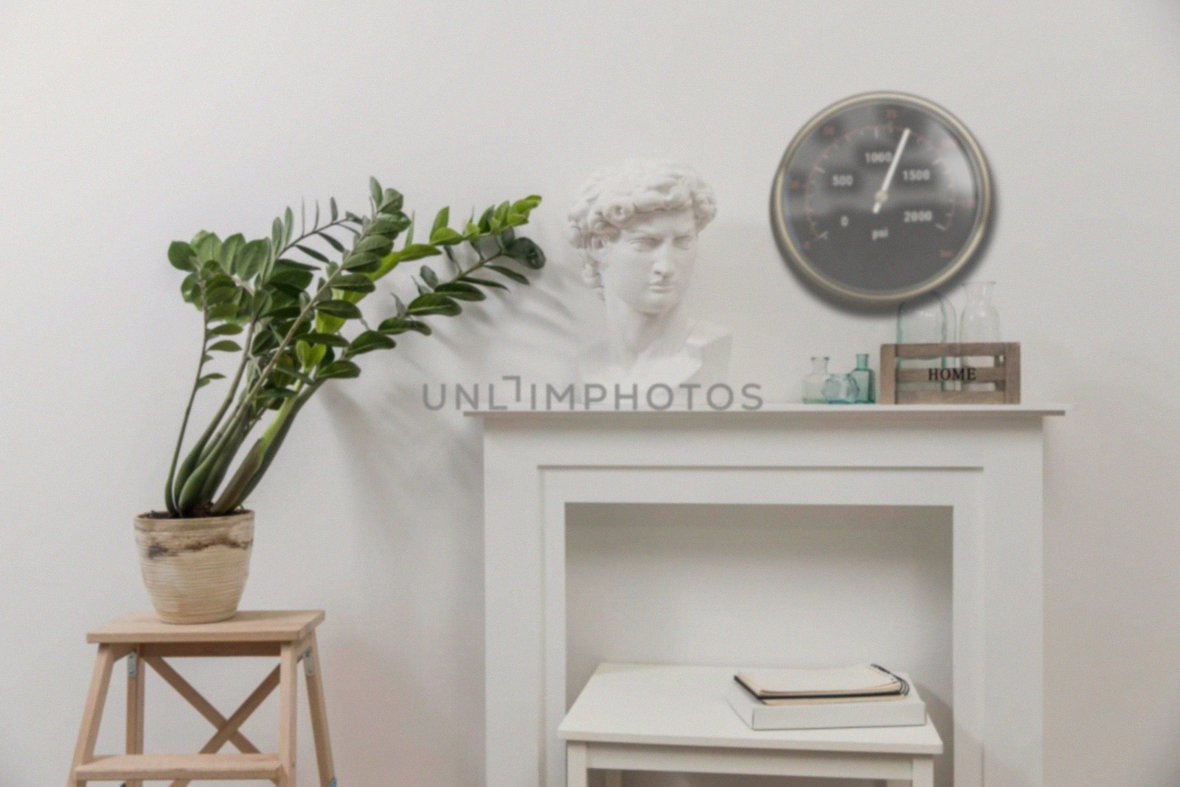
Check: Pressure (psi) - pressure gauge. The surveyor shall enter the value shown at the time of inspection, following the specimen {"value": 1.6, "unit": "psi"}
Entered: {"value": 1200, "unit": "psi"}
